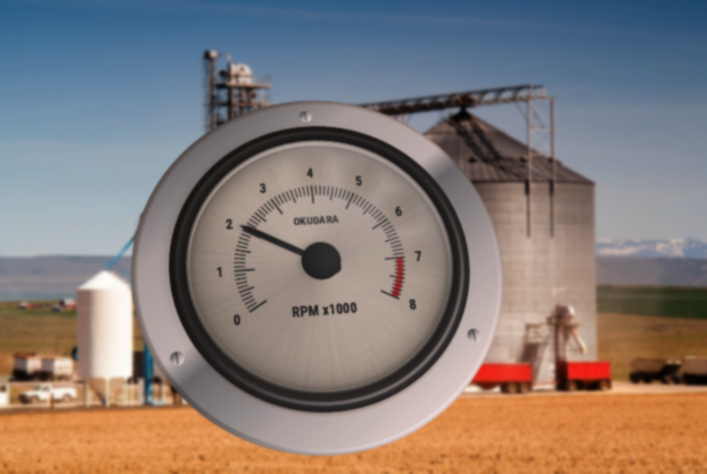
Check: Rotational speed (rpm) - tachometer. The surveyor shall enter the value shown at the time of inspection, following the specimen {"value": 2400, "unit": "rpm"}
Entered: {"value": 2000, "unit": "rpm"}
